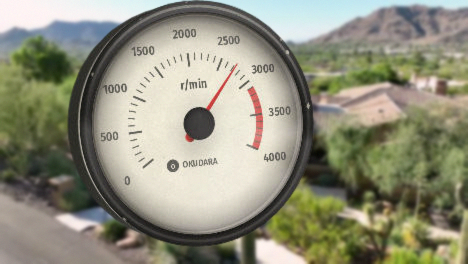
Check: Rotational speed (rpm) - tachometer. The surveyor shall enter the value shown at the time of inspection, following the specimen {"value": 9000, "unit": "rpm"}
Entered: {"value": 2700, "unit": "rpm"}
